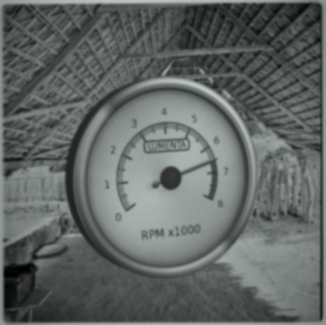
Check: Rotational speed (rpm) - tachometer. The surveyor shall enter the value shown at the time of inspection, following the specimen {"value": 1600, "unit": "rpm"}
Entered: {"value": 6500, "unit": "rpm"}
